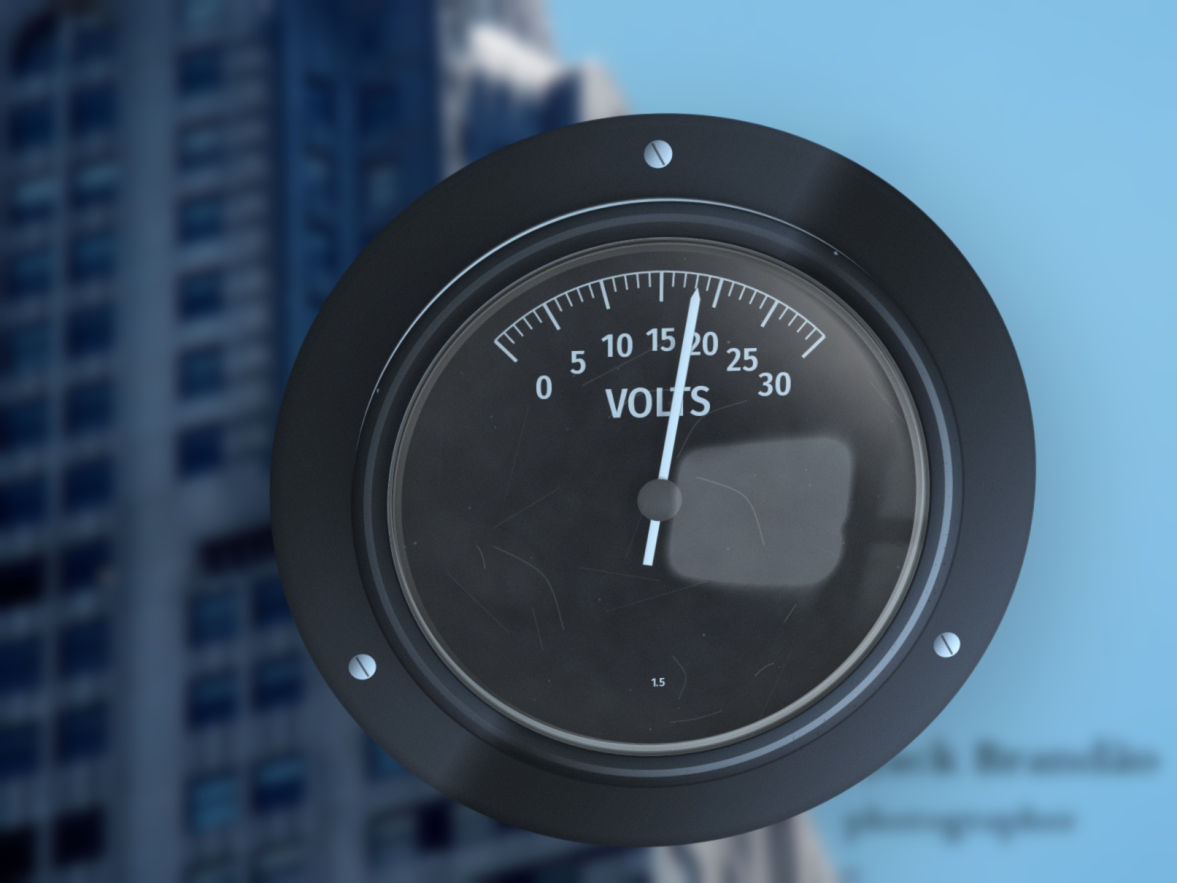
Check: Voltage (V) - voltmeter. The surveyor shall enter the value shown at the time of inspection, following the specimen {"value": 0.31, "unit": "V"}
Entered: {"value": 18, "unit": "V"}
